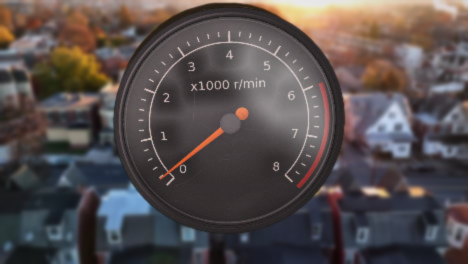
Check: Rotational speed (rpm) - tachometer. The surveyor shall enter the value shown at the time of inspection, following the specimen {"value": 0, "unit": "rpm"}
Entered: {"value": 200, "unit": "rpm"}
